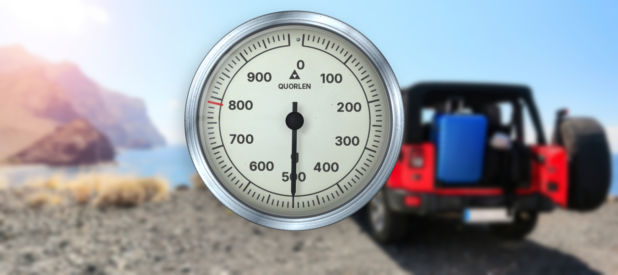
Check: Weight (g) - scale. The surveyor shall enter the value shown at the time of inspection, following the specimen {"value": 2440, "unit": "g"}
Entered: {"value": 500, "unit": "g"}
